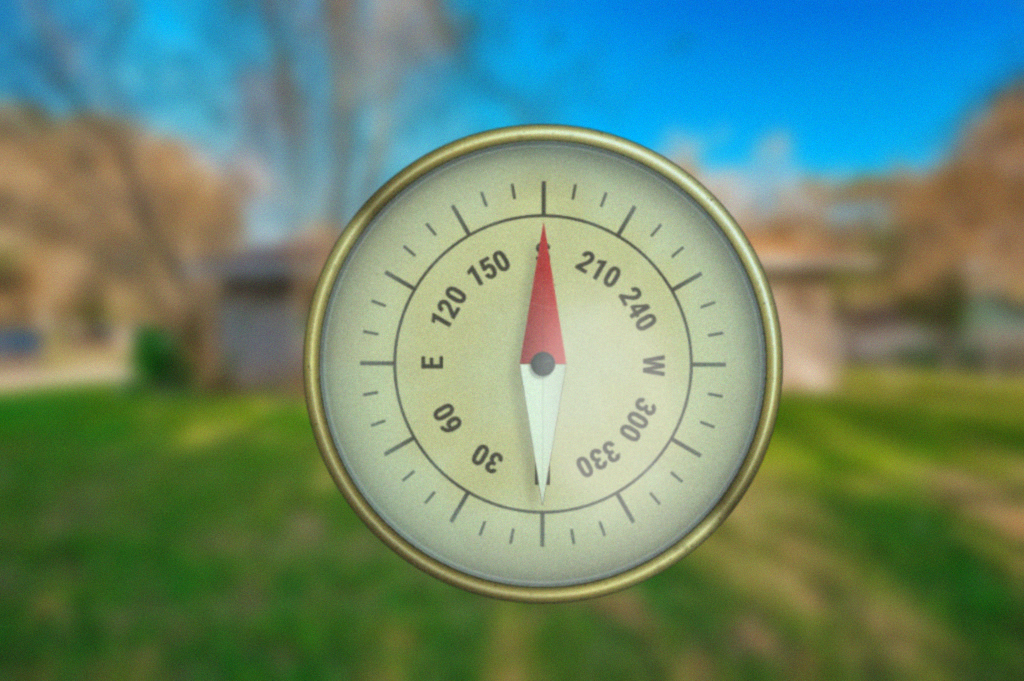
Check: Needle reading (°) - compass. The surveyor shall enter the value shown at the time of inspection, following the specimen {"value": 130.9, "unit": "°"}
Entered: {"value": 180, "unit": "°"}
